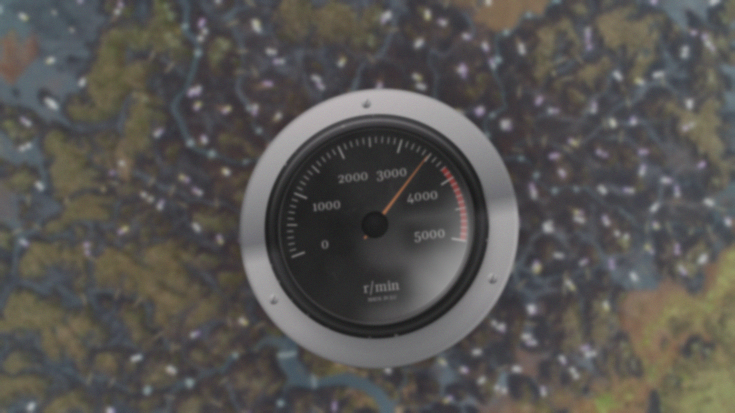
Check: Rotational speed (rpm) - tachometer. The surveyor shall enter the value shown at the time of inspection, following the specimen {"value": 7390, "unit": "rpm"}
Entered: {"value": 3500, "unit": "rpm"}
